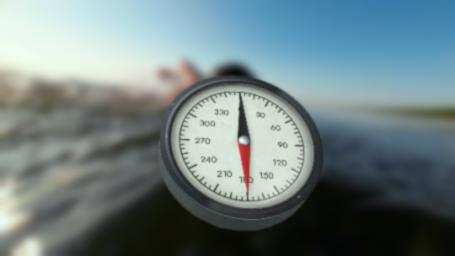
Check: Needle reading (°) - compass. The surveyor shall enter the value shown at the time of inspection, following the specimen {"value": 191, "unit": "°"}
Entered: {"value": 180, "unit": "°"}
